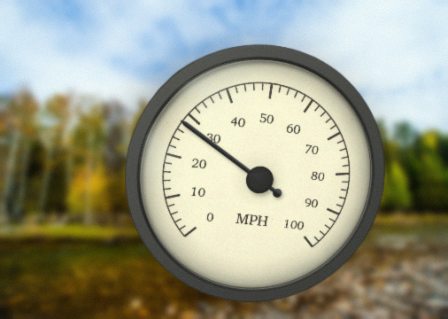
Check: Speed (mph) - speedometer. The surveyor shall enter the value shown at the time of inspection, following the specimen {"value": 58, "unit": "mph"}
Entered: {"value": 28, "unit": "mph"}
